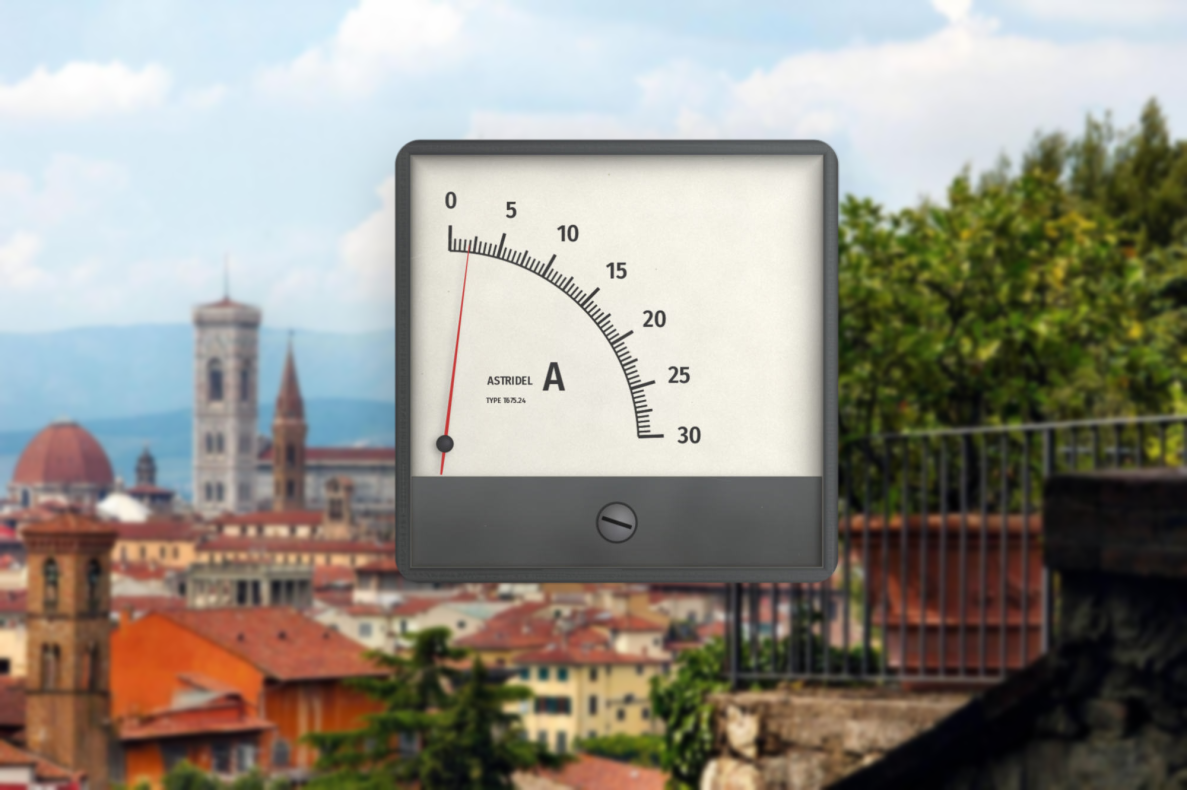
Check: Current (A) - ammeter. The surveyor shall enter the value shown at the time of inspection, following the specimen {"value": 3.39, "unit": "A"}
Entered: {"value": 2, "unit": "A"}
